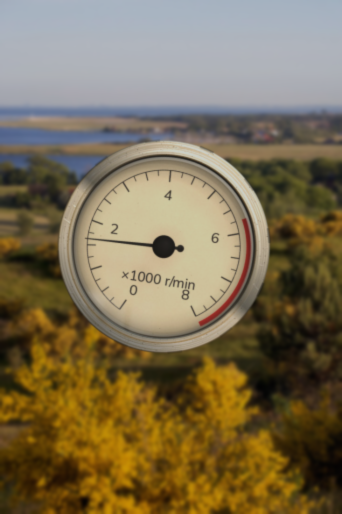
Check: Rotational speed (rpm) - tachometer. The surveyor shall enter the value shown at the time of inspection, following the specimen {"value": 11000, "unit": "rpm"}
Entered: {"value": 1625, "unit": "rpm"}
